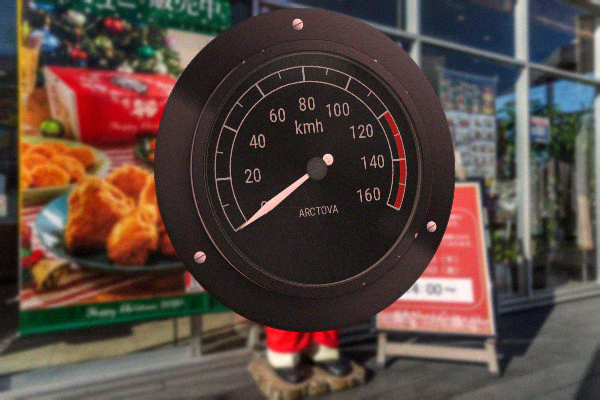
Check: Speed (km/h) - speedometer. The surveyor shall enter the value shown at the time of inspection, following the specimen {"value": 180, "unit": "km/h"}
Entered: {"value": 0, "unit": "km/h"}
